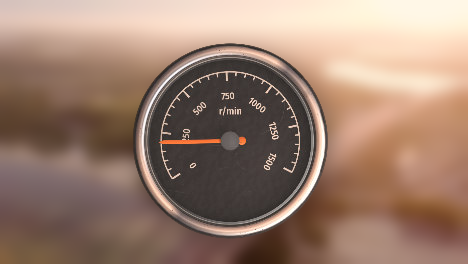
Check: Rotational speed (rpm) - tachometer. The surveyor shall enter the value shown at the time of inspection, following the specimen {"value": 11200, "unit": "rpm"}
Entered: {"value": 200, "unit": "rpm"}
